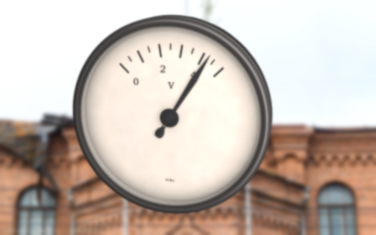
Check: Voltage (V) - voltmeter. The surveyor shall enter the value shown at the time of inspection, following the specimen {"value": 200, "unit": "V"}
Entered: {"value": 4.25, "unit": "V"}
